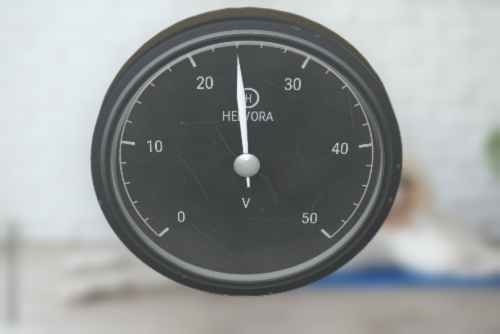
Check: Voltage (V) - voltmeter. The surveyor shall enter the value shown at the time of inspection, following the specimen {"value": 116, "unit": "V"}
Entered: {"value": 24, "unit": "V"}
